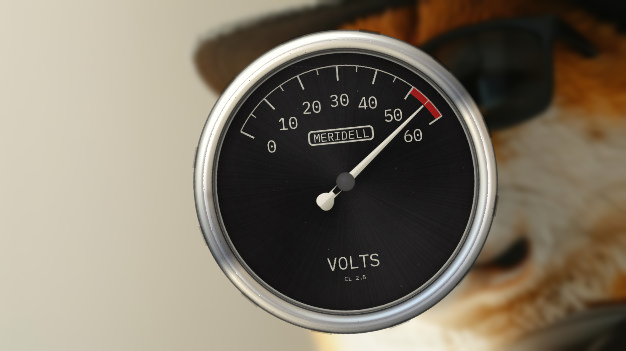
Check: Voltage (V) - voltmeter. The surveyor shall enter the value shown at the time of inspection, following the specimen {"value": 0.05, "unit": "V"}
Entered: {"value": 55, "unit": "V"}
